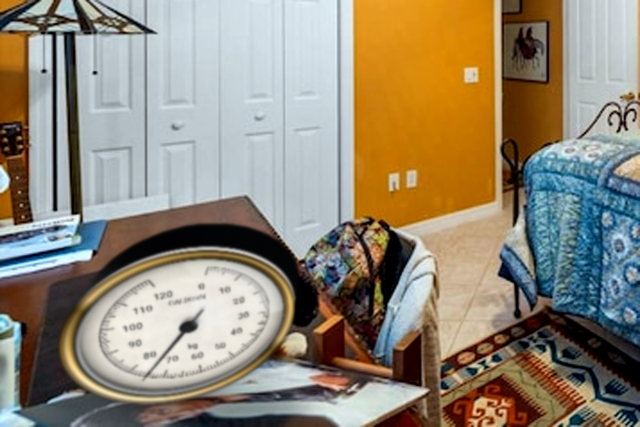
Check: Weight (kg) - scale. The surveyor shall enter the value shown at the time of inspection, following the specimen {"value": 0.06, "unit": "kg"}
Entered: {"value": 75, "unit": "kg"}
